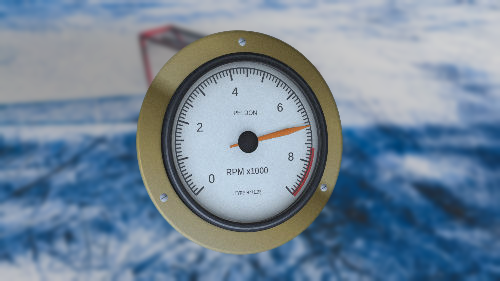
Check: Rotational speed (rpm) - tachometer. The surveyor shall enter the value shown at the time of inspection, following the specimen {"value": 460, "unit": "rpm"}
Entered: {"value": 7000, "unit": "rpm"}
